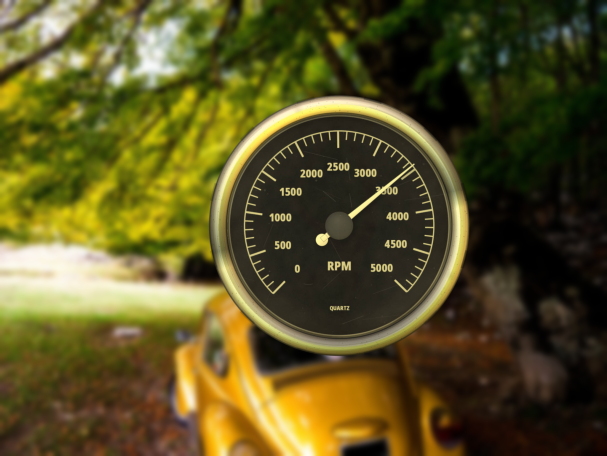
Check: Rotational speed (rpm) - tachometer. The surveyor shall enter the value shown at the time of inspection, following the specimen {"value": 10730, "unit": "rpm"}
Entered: {"value": 3450, "unit": "rpm"}
